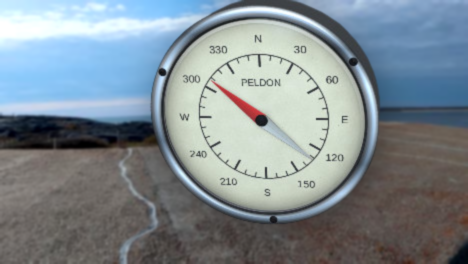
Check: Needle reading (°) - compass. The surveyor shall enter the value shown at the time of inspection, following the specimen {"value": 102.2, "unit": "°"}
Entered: {"value": 310, "unit": "°"}
